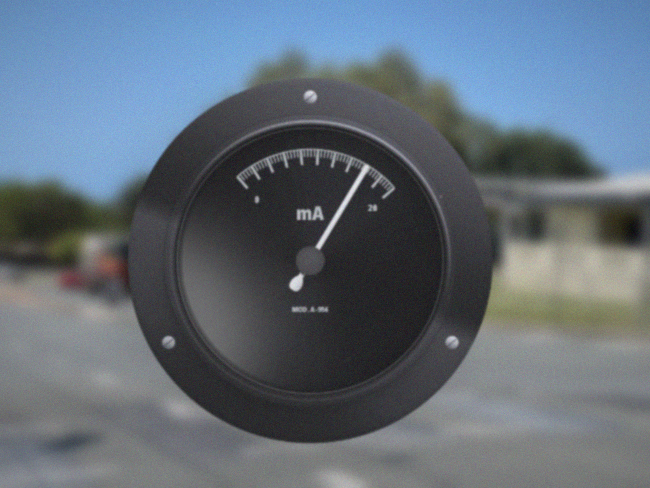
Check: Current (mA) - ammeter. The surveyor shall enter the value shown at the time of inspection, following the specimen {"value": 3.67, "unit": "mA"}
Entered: {"value": 16, "unit": "mA"}
